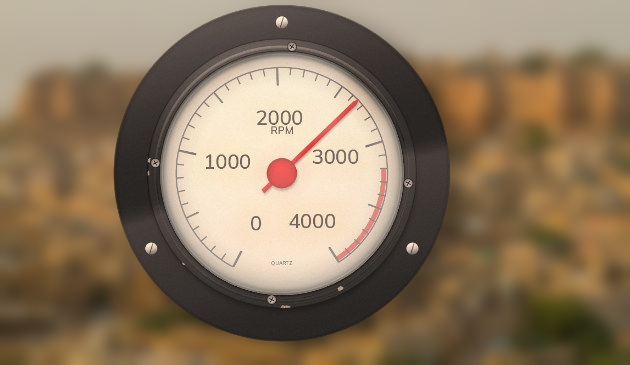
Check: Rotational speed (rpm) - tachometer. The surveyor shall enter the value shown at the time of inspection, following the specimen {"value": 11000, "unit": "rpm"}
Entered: {"value": 2650, "unit": "rpm"}
